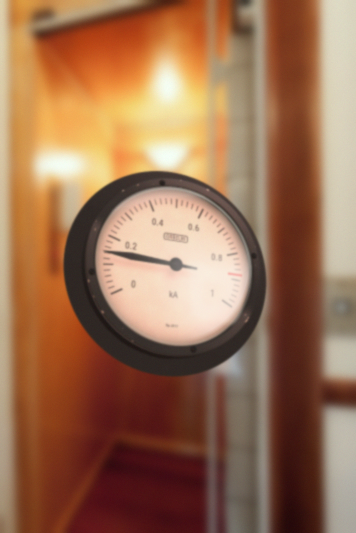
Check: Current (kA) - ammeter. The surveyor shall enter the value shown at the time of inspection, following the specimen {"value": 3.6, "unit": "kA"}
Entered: {"value": 0.14, "unit": "kA"}
